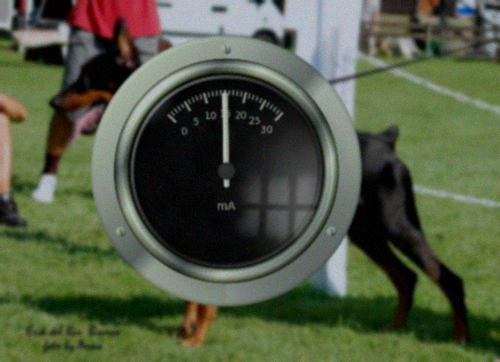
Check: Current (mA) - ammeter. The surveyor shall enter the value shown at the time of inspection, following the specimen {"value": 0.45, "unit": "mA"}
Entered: {"value": 15, "unit": "mA"}
